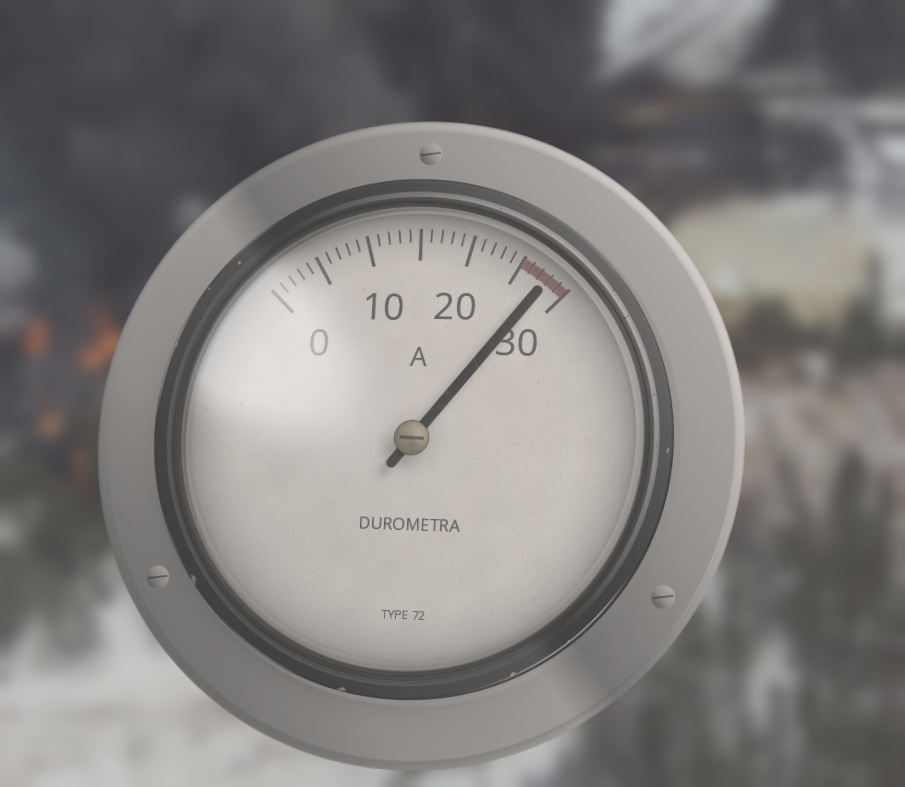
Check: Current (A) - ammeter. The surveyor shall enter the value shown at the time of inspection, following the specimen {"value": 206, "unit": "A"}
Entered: {"value": 28, "unit": "A"}
